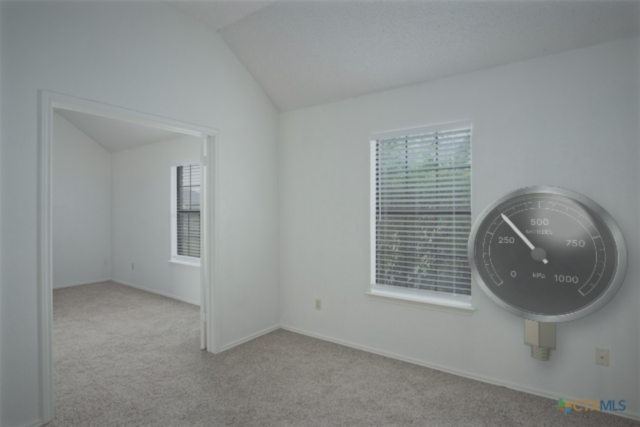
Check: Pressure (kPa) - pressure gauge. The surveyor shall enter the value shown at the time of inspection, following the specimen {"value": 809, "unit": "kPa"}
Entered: {"value": 350, "unit": "kPa"}
